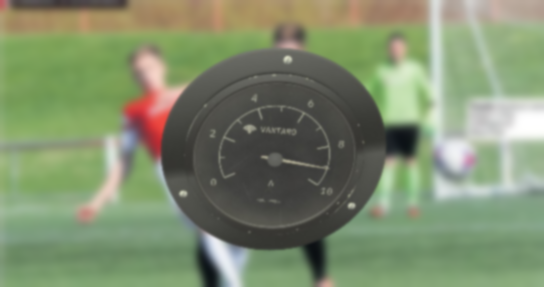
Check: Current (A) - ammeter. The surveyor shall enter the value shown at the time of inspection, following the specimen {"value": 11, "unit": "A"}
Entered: {"value": 9, "unit": "A"}
